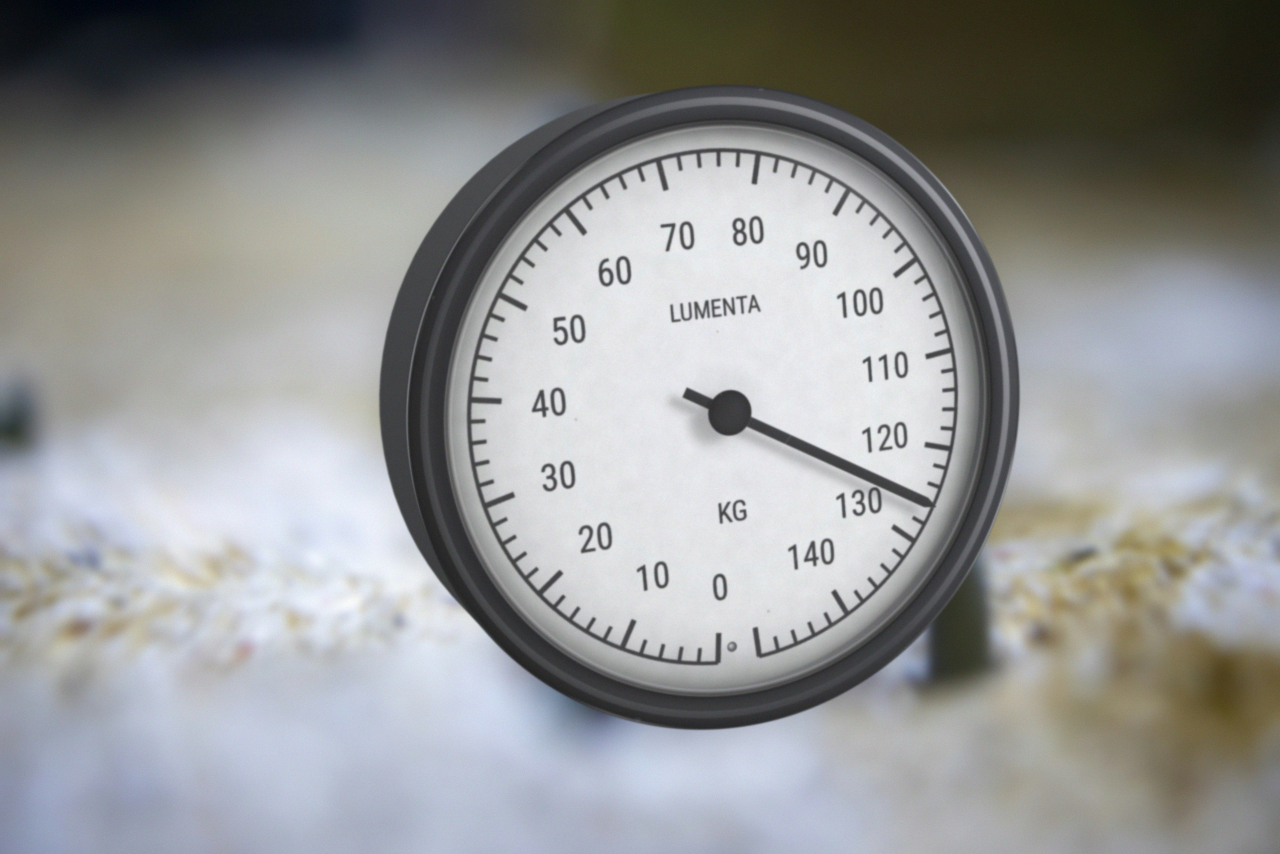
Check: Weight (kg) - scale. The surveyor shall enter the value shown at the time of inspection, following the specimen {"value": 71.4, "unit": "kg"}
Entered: {"value": 126, "unit": "kg"}
